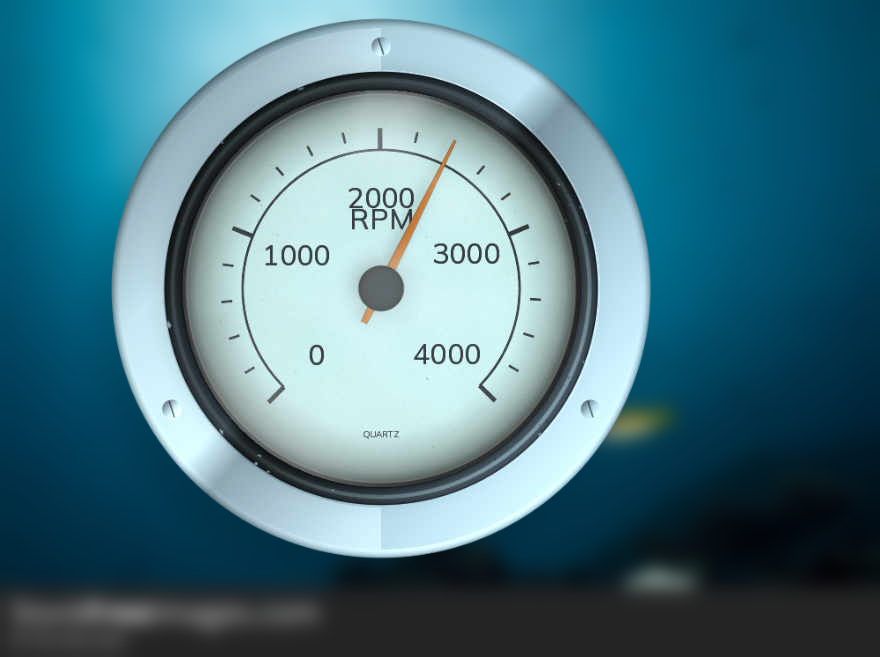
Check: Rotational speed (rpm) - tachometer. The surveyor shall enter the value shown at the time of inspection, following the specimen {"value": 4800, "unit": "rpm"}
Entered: {"value": 2400, "unit": "rpm"}
